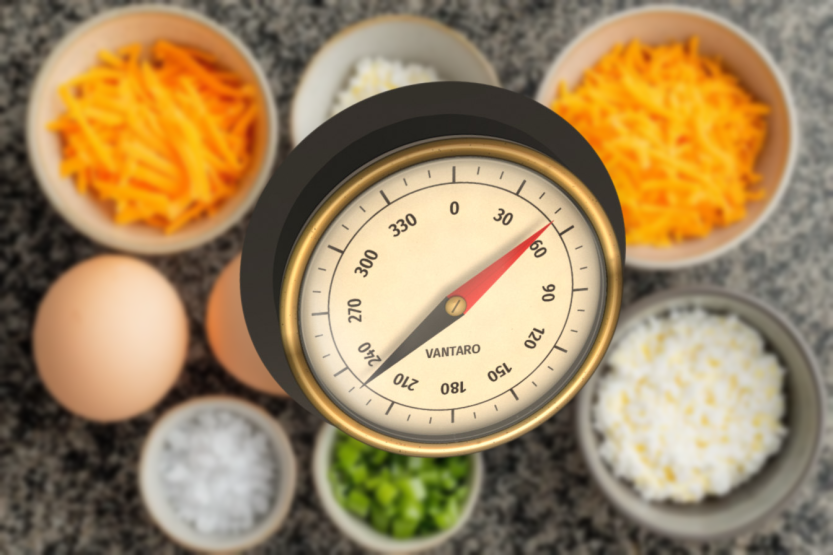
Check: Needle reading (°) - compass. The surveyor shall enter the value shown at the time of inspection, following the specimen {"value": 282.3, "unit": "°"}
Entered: {"value": 50, "unit": "°"}
